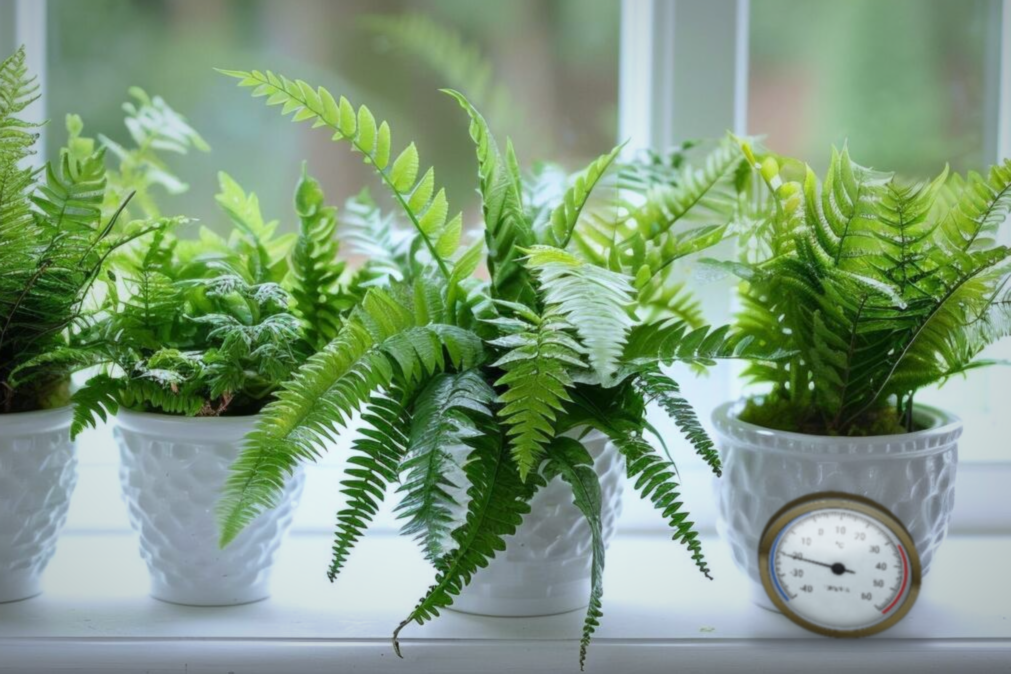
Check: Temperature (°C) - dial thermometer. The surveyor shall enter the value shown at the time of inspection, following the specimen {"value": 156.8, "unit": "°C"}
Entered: {"value": -20, "unit": "°C"}
